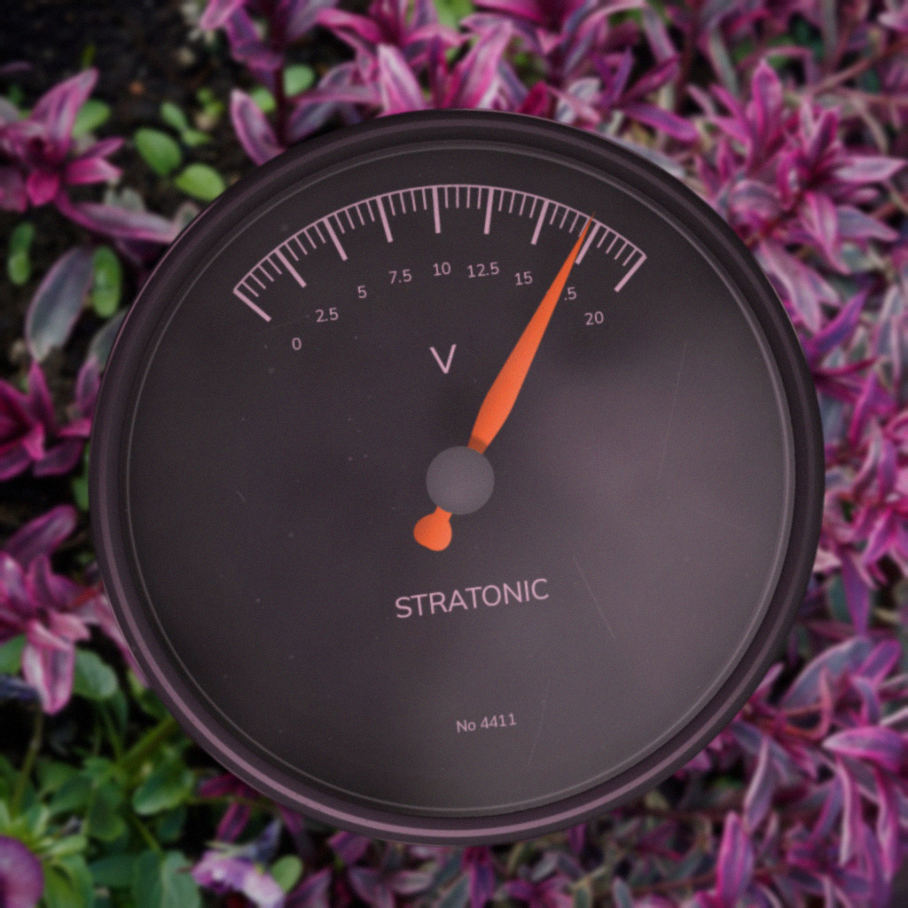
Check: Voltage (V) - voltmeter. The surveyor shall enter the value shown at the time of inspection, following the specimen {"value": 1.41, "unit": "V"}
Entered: {"value": 17, "unit": "V"}
